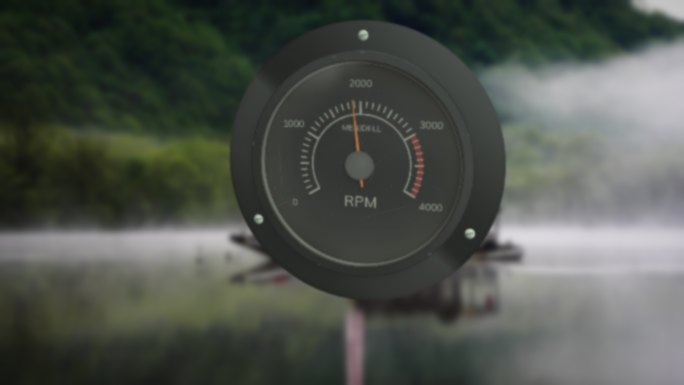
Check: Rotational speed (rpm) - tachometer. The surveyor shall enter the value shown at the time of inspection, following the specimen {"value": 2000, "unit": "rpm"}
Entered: {"value": 1900, "unit": "rpm"}
